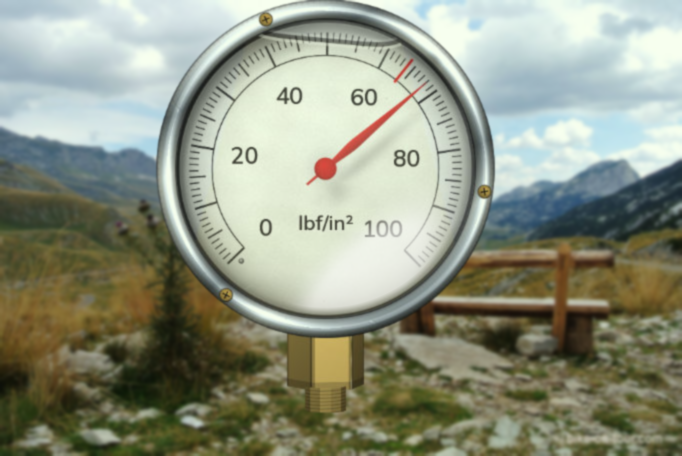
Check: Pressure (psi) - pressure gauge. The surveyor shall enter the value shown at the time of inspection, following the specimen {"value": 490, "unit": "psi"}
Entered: {"value": 68, "unit": "psi"}
